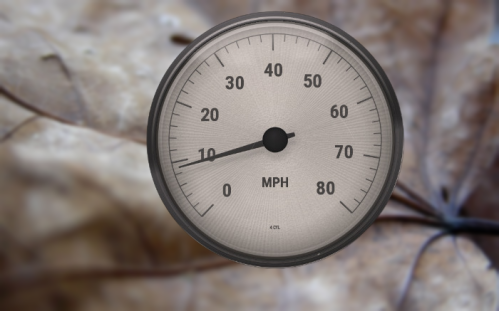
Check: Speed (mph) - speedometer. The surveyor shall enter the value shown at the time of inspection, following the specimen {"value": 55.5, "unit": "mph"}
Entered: {"value": 9, "unit": "mph"}
